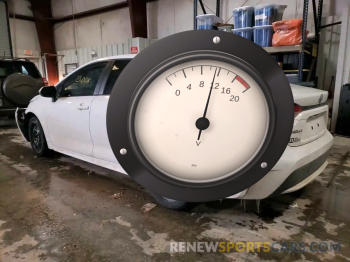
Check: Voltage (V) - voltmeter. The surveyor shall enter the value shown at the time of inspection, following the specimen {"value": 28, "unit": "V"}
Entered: {"value": 11, "unit": "V"}
